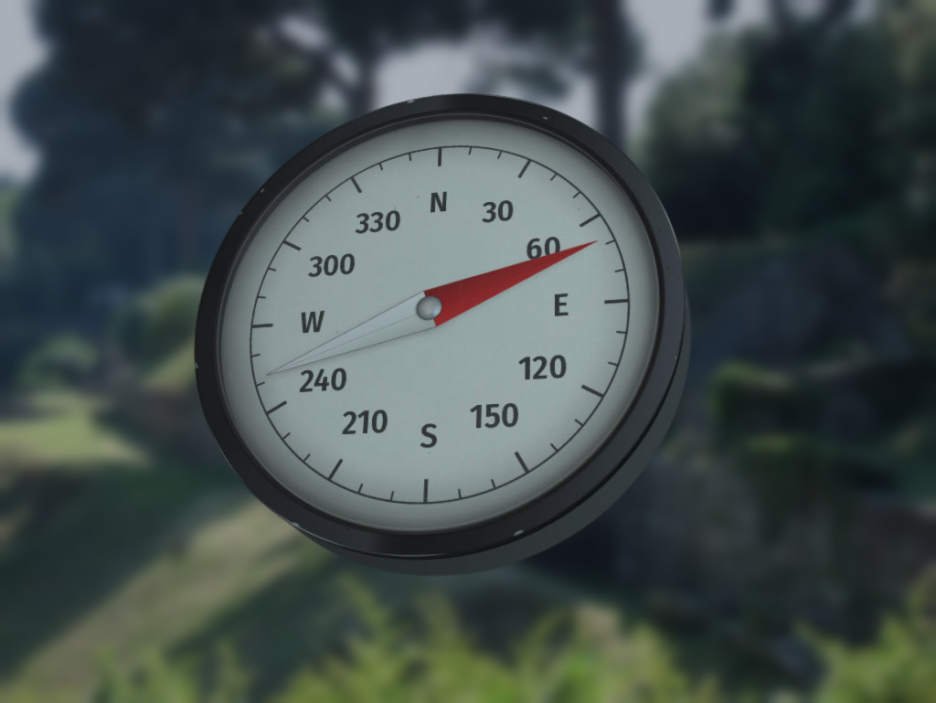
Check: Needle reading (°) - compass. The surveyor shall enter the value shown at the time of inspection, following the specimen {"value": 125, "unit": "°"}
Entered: {"value": 70, "unit": "°"}
